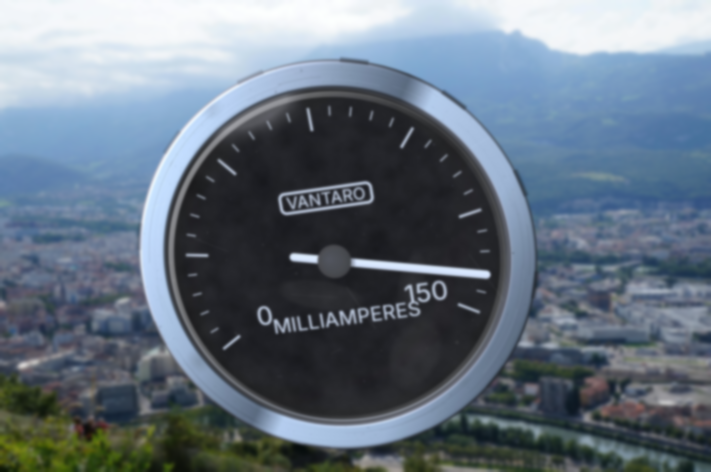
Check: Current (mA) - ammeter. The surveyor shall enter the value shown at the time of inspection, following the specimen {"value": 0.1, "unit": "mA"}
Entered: {"value": 140, "unit": "mA"}
